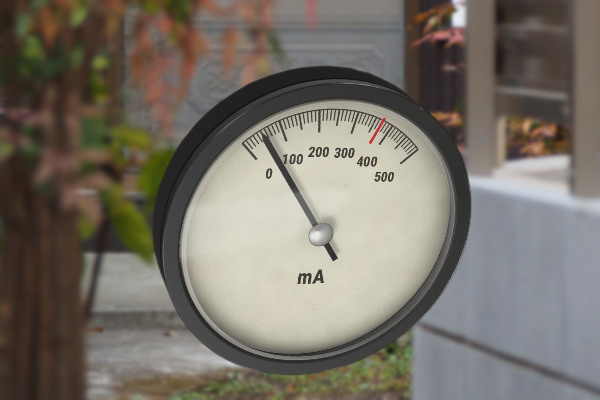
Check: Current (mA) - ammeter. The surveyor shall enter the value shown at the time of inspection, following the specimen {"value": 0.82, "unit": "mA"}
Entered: {"value": 50, "unit": "mA"}
